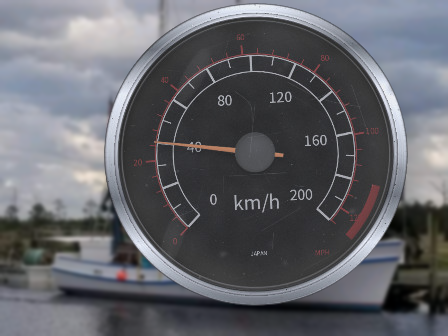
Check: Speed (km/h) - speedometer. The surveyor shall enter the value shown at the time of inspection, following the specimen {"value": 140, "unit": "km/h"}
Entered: {"value": 40, "unit": "km/h"}
